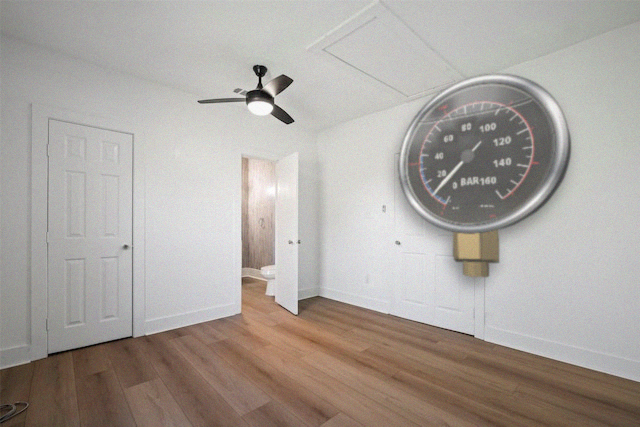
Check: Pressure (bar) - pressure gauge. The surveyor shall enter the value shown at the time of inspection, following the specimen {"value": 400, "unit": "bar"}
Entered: {"value": 10, "unit": "bar"}
